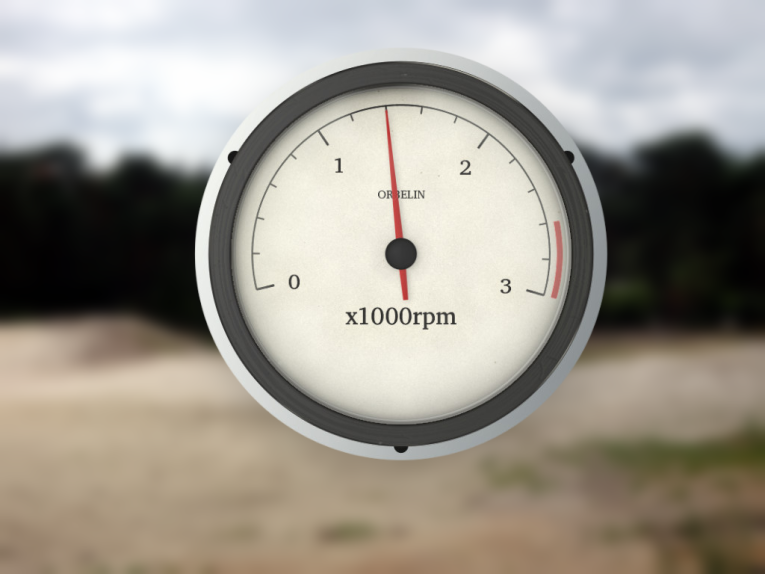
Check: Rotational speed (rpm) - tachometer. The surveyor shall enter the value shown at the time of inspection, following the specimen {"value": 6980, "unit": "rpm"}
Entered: {"value": 1400, "unit": "rpm"}
